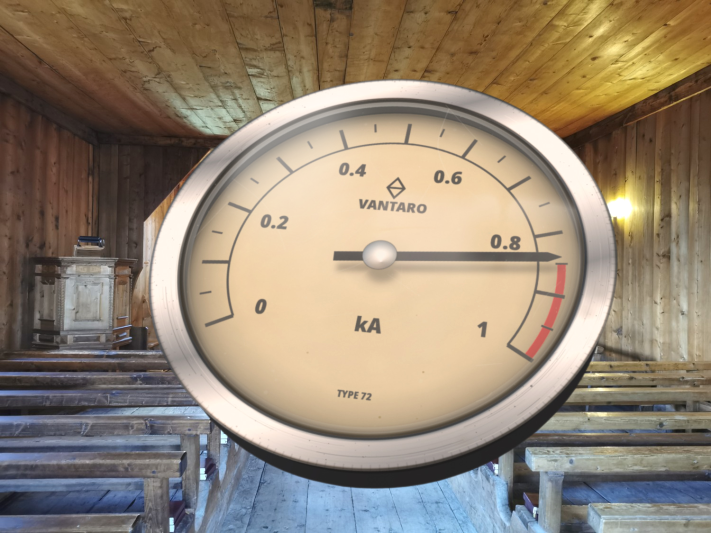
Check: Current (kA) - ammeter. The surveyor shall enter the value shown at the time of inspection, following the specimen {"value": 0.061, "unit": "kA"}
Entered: {"value": 0.85, "unit": "kA"}
